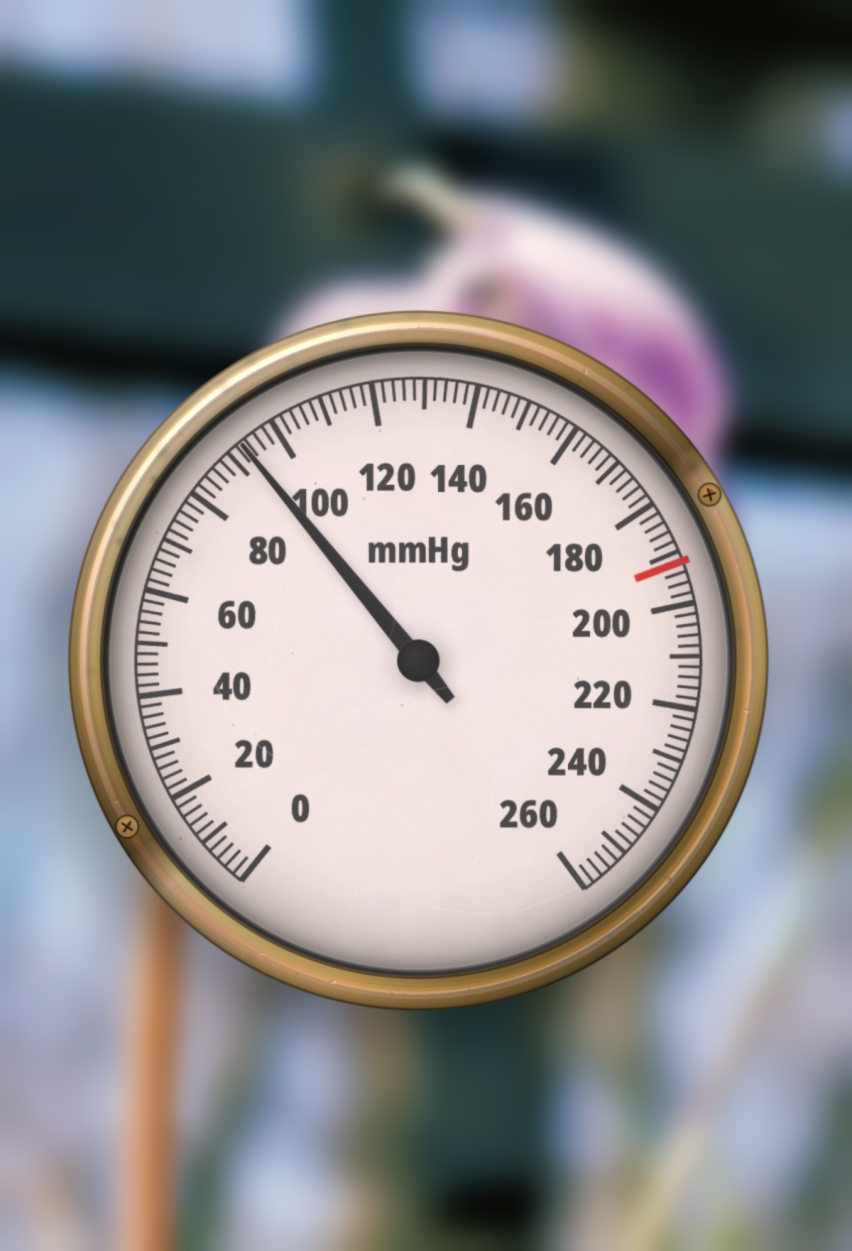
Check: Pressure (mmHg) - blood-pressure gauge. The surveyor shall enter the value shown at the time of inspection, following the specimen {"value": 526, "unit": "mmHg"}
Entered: {"value": 93, "unit": "mmHg"}
